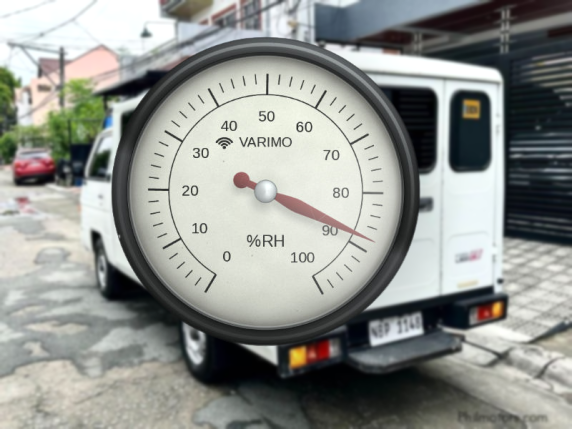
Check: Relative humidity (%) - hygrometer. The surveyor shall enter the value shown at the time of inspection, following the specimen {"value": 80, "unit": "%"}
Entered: {"value": 88, "unit": "%"}
